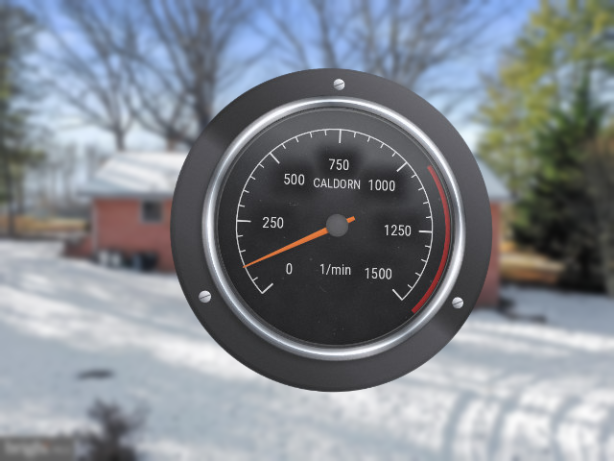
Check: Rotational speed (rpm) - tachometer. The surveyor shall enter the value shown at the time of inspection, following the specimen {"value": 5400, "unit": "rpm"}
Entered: {"value": 100, "unit": "rpm"}
